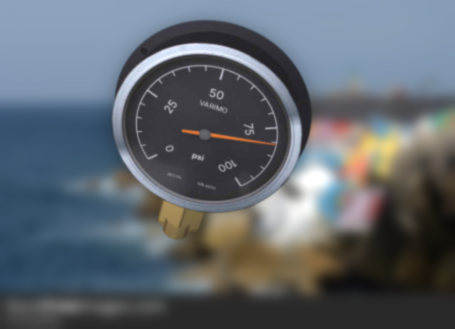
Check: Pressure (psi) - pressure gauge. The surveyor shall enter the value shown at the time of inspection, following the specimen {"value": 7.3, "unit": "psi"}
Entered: {"value": 80, "unit": "psi"}
